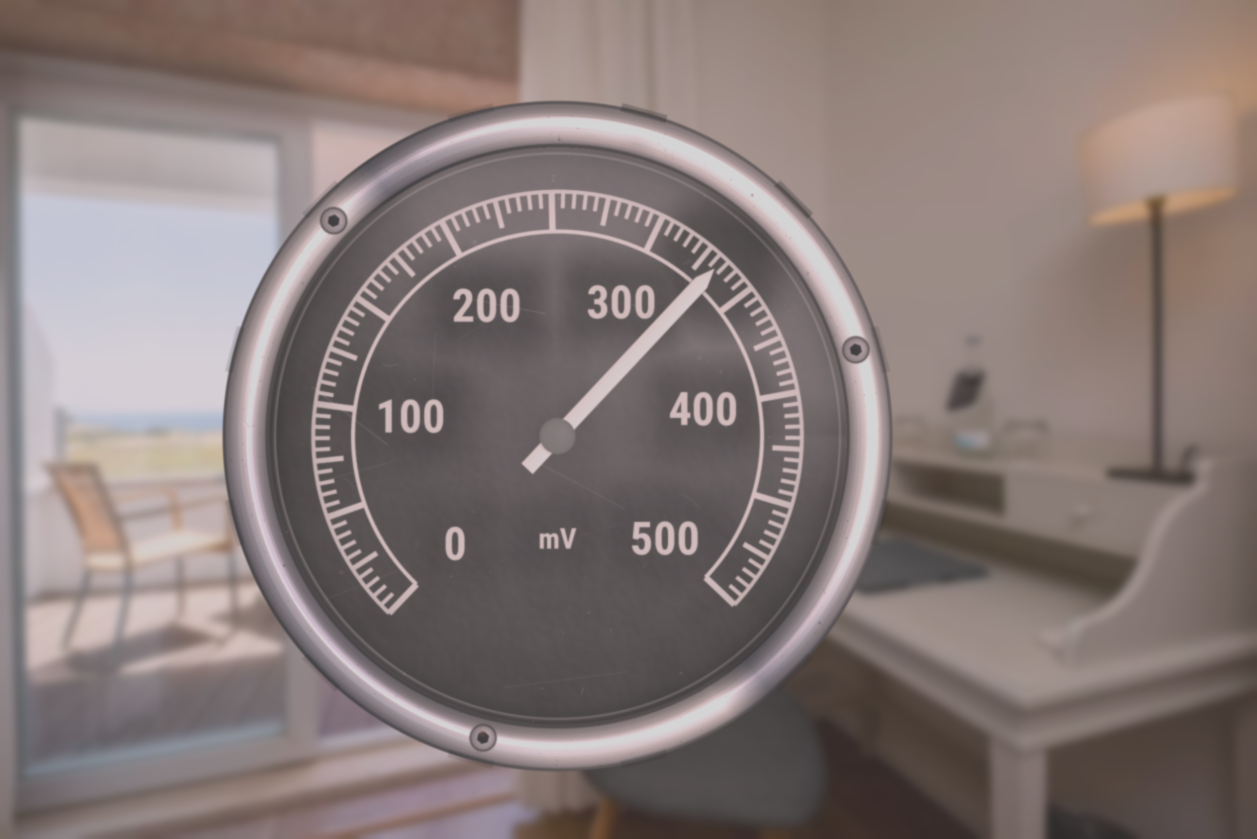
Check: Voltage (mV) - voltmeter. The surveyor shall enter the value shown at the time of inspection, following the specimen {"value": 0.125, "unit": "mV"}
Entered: {"value": 332.5, "unit": "mV"}
